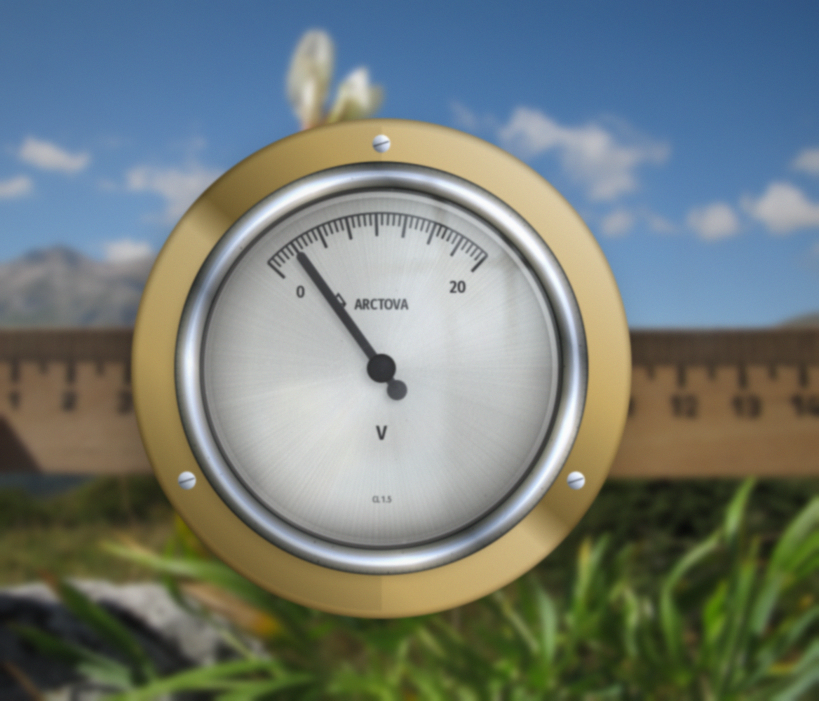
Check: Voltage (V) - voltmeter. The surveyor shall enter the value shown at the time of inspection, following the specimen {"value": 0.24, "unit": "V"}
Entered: {"value": 2.5, "unit": "V"}
